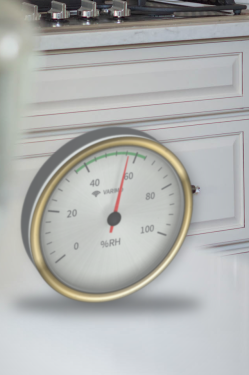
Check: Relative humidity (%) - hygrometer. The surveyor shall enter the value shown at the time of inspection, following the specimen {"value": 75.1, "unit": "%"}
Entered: {"value": 56, "unit": "%"}
